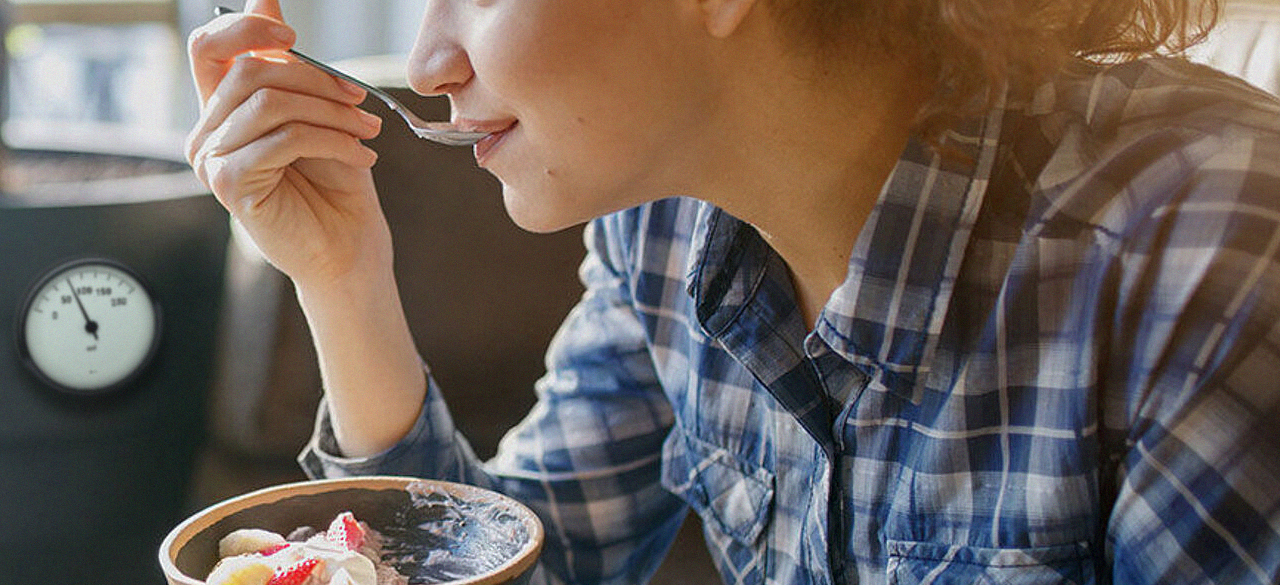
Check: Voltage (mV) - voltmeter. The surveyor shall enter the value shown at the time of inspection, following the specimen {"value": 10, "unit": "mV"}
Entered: {"value": 75, "unit": "mV"}
